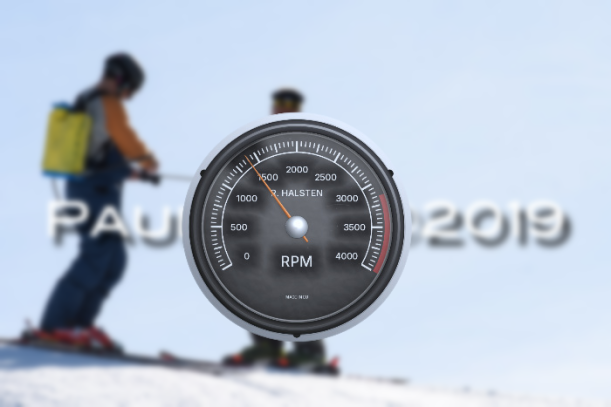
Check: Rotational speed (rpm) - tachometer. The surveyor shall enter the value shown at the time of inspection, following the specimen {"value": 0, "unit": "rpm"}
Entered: {"value": 1400, "unit": "rpm"}
